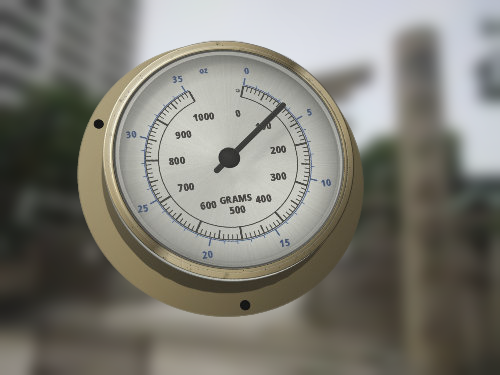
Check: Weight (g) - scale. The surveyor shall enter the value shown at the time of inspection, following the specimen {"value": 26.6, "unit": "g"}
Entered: {"value": 100, "unit": "g"}
